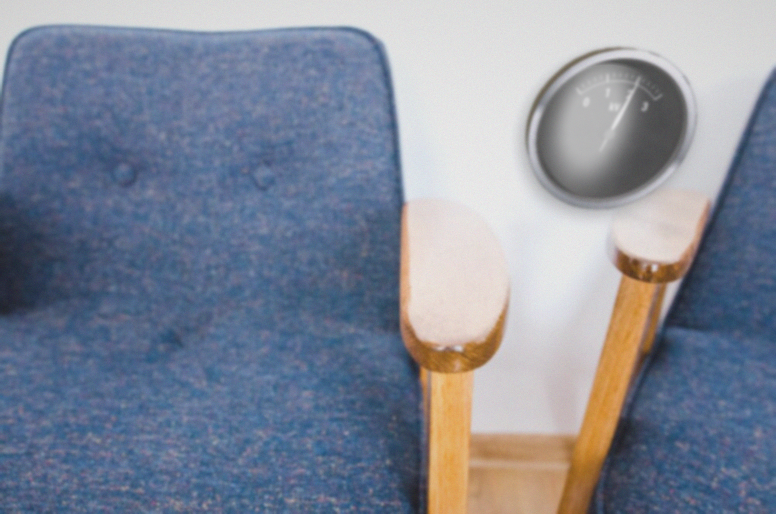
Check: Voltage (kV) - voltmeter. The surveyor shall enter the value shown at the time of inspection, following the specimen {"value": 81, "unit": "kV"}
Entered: {"value": 2, "unit": "kV"}
